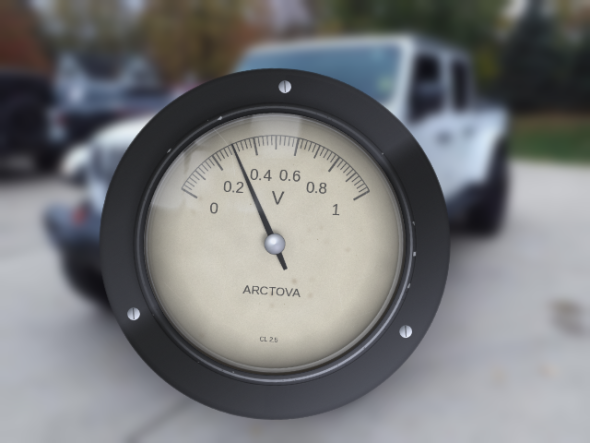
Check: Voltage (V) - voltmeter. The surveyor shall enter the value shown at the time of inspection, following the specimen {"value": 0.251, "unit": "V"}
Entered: {"value": 0.3, "unit": "V"}
